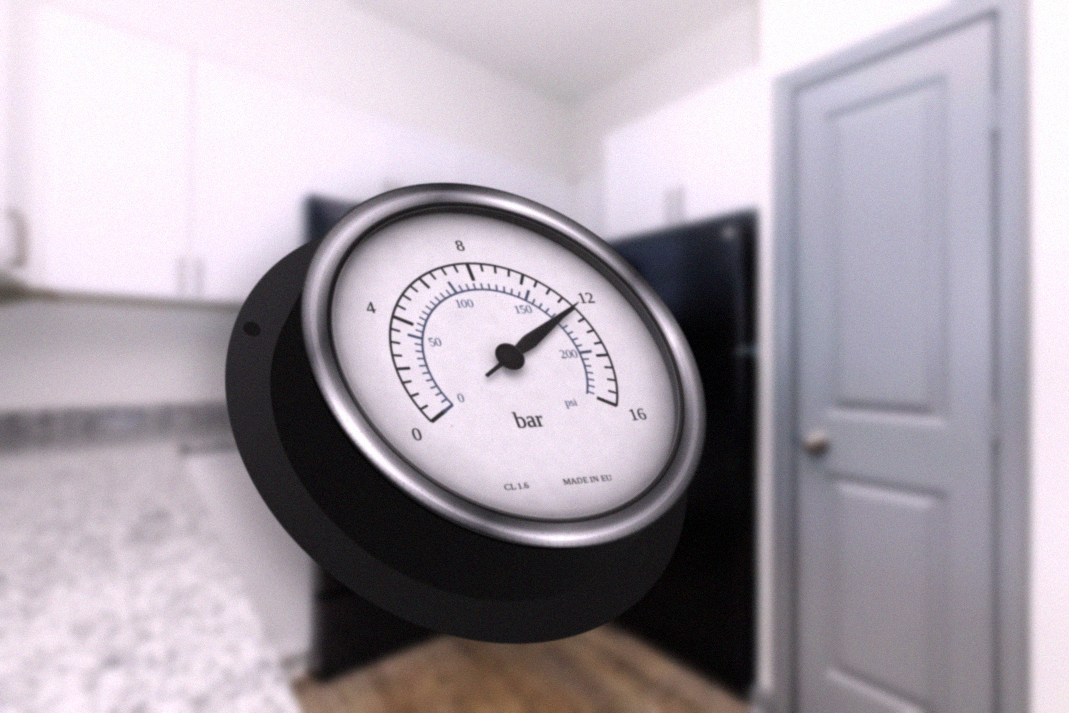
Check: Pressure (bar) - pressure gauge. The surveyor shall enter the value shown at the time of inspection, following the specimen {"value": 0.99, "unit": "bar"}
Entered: {"value": 12, "unit": "bar"}
